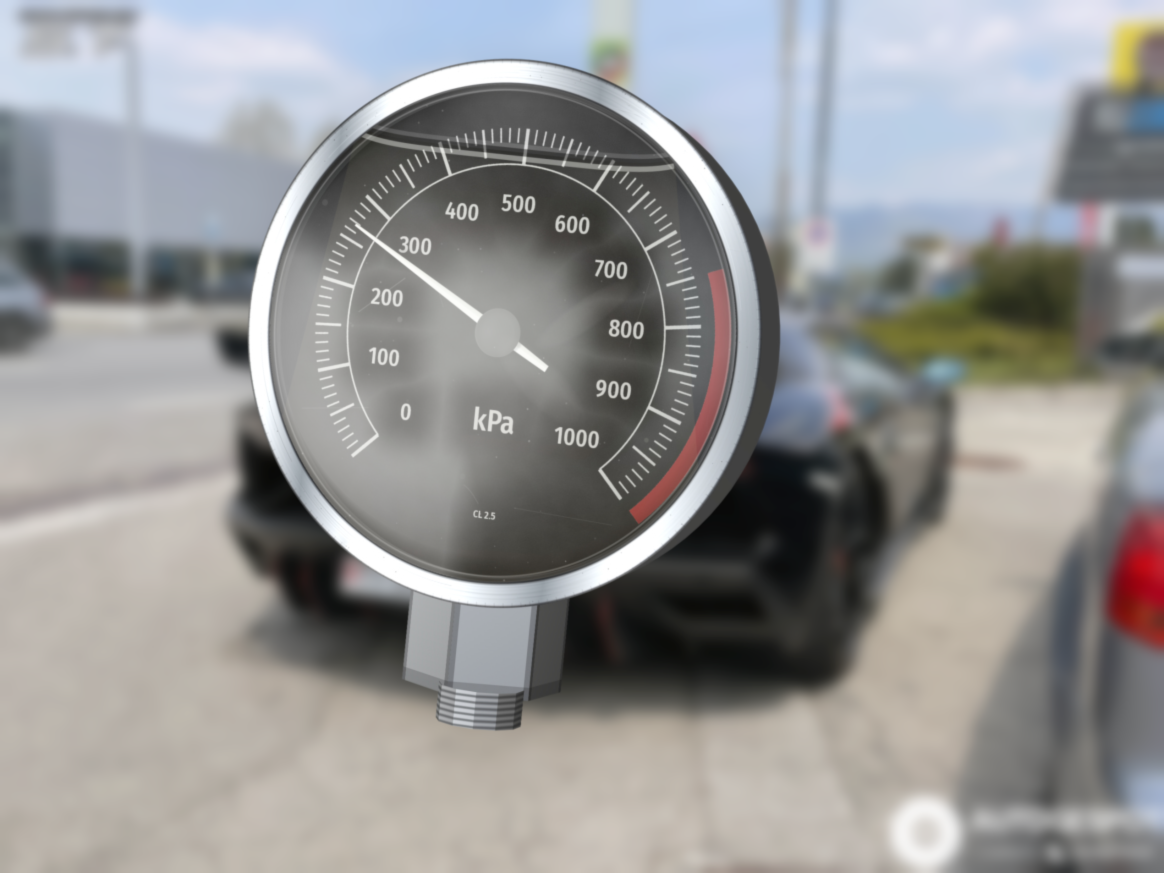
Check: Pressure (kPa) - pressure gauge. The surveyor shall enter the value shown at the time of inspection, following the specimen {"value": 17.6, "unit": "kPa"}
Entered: {"value": 270, "unit": "kPa"}
